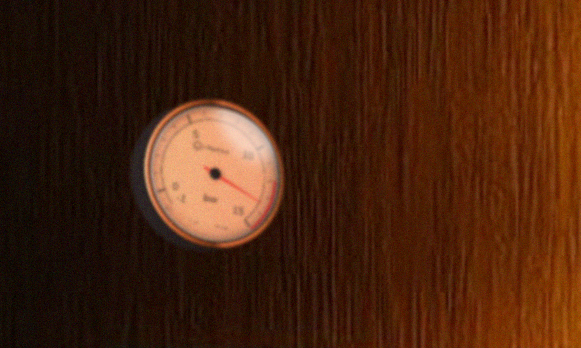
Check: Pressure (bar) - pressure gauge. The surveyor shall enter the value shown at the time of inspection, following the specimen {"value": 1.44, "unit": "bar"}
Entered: {"value": 13.5, "unit": "bar"}
